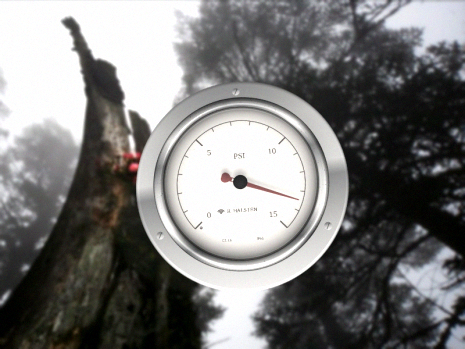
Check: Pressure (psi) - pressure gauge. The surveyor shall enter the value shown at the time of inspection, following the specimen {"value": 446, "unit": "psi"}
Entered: {"value": 13.5, "unit": "psi"}
